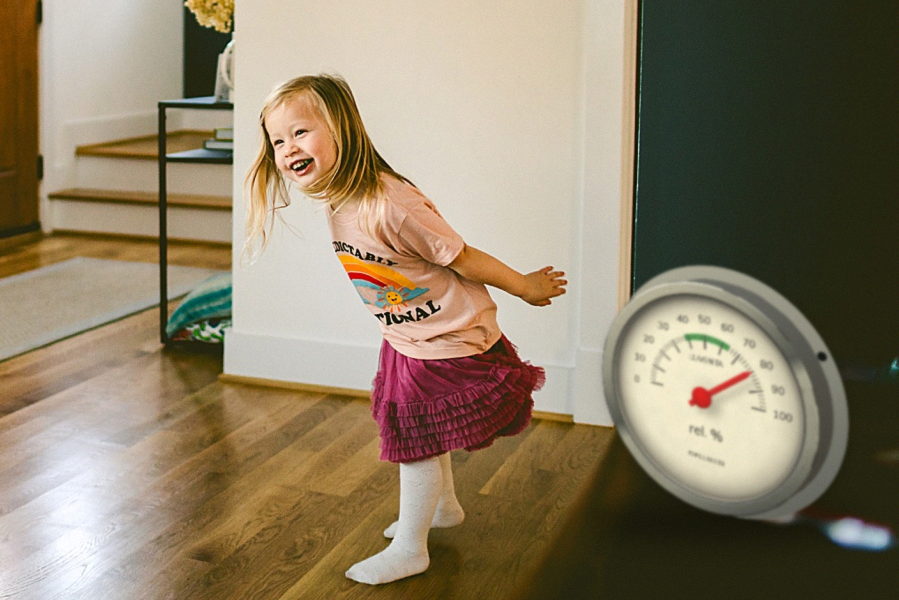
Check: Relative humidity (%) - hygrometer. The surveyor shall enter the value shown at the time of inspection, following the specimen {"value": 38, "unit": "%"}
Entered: {"value": 80, "unit": "%"}
